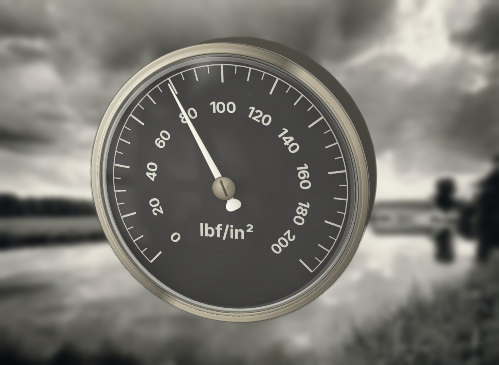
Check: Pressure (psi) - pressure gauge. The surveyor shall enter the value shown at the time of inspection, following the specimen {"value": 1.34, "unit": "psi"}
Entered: {"value": 80, "unit": "psi"}
